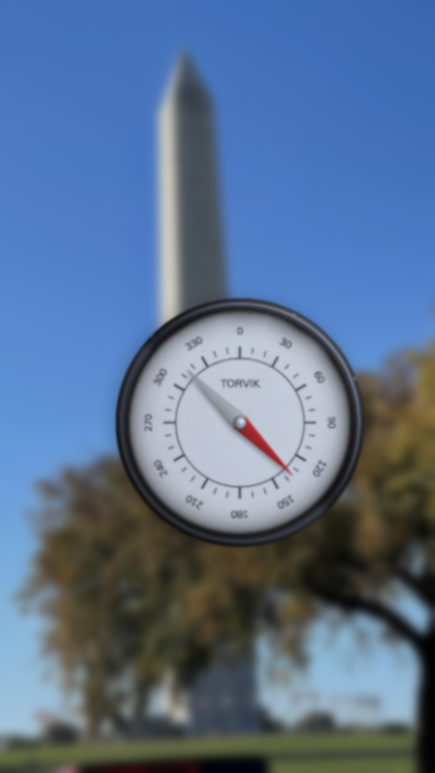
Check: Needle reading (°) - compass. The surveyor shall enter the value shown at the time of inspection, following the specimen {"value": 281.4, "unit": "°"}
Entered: {"value": 135, "unit": "°"}
